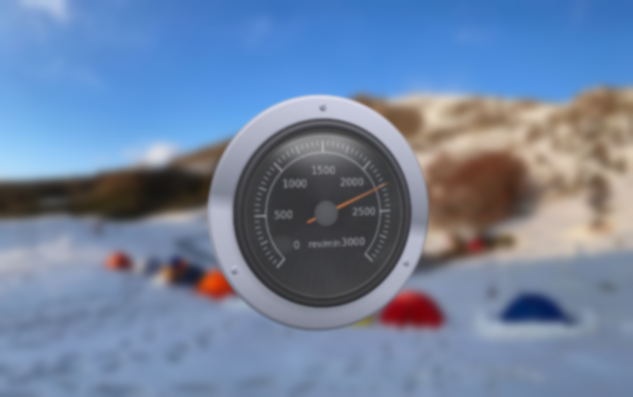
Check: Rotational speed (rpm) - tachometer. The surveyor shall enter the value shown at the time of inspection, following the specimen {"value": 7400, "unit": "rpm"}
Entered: {"value": 2250, "unit": "rpm"}
